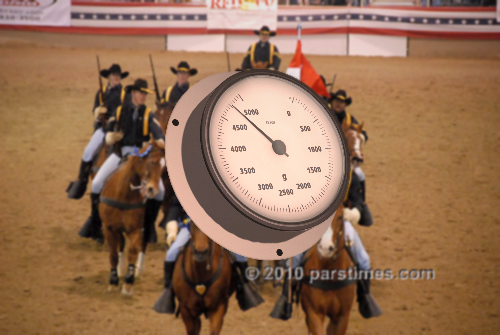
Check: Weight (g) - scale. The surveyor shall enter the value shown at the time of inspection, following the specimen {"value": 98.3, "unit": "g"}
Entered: {"value": 4750, "unit": "g"}
